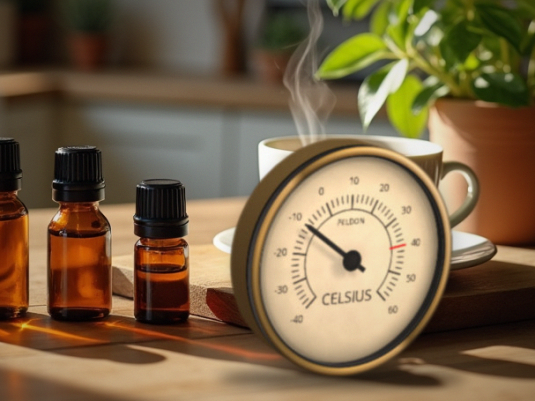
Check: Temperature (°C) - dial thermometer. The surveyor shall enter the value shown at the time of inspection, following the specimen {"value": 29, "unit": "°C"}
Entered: {"value": -10, "unit": "°C"}
